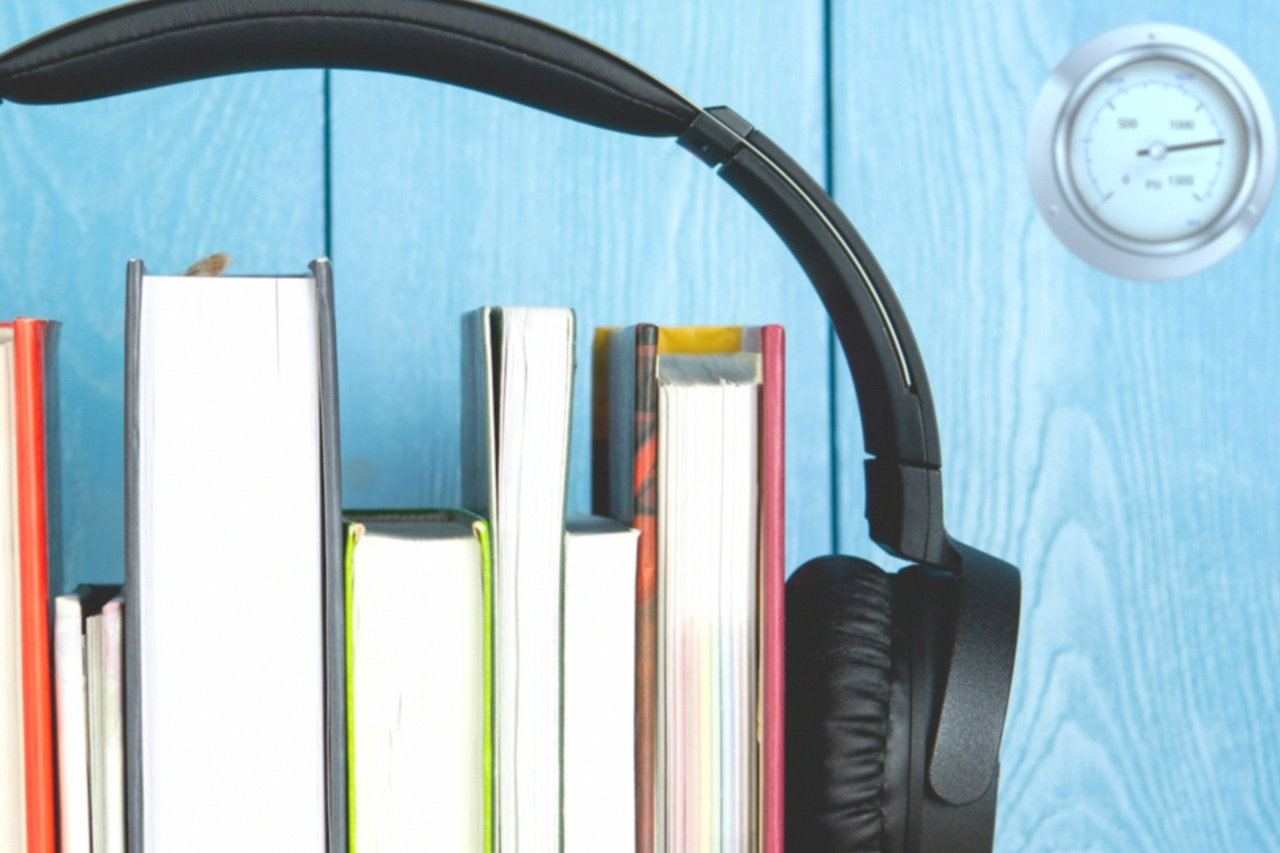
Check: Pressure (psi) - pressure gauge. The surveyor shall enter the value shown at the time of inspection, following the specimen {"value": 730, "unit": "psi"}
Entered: {"value": 1200, "unit": "psi"}
